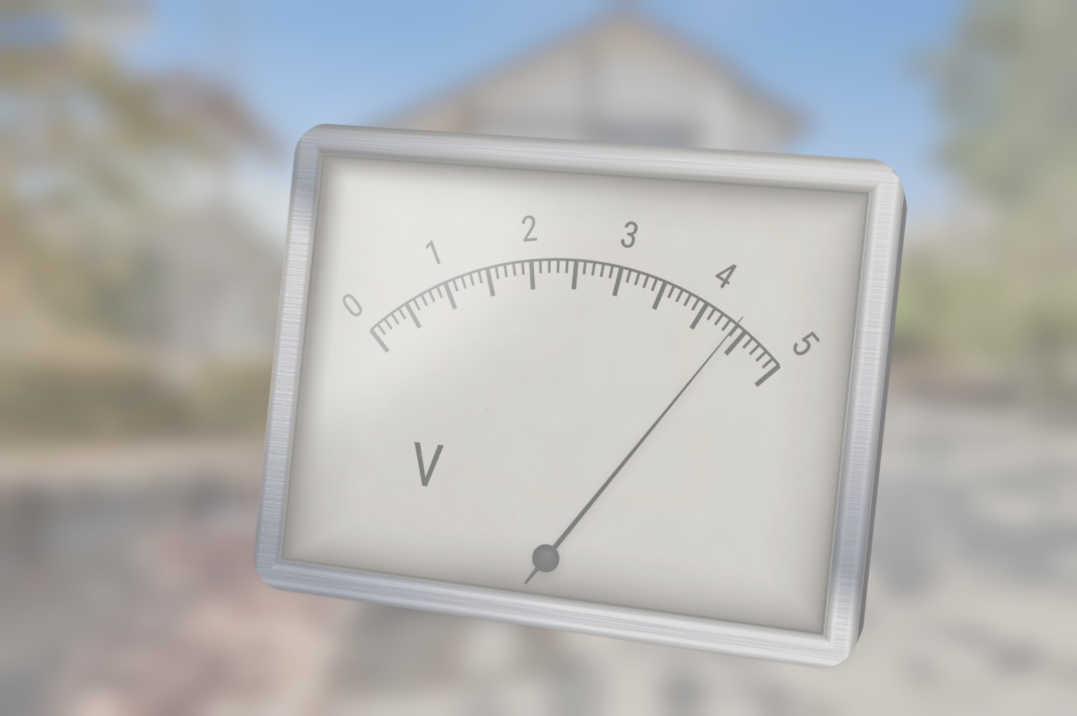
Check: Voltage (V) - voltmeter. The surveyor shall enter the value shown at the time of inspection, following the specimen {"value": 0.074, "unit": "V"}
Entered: {"value": 4.4, "unit": "V"}
